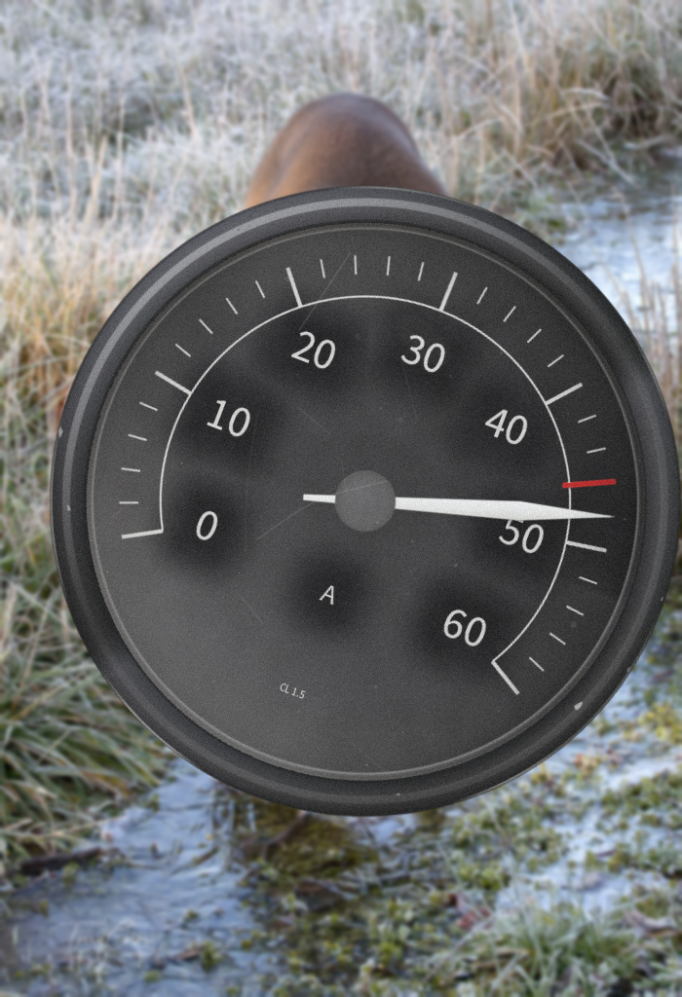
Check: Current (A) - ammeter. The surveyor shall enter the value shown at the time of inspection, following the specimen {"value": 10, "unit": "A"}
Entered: {"value": 48, "unit": "A"}
